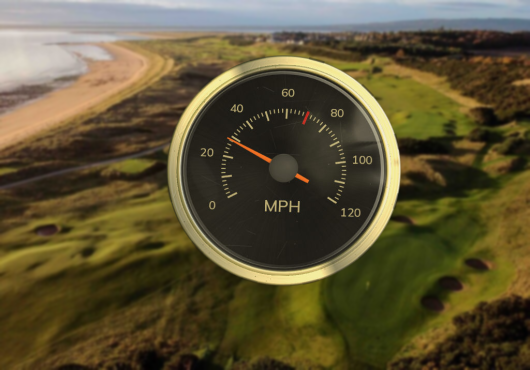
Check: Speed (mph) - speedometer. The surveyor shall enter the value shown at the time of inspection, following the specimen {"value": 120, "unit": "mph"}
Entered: {"value": 28, "unit": "mph"}
